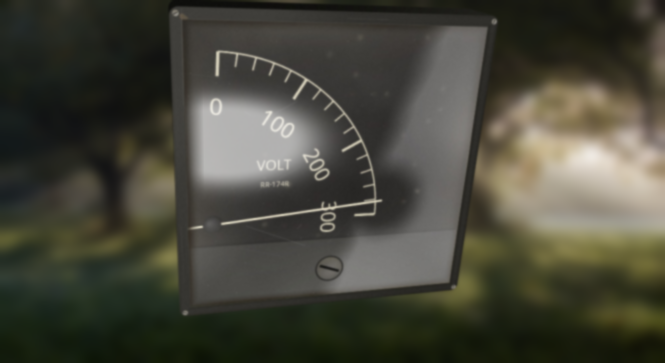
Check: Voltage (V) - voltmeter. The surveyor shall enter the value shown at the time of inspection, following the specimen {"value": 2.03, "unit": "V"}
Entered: {"value": 280, "unit": "V"}
